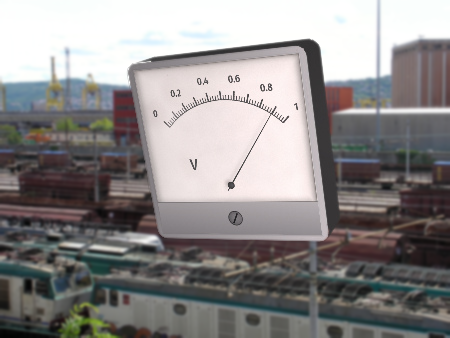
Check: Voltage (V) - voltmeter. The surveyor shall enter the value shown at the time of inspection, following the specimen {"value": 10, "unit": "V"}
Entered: {"value": 0.9, "unit": "V"}
